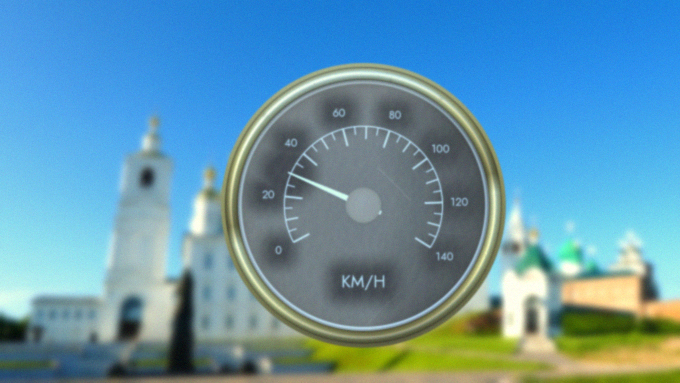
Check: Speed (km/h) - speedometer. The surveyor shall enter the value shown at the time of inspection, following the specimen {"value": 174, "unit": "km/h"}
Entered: {"value": 30, "unit": "km/h"}
